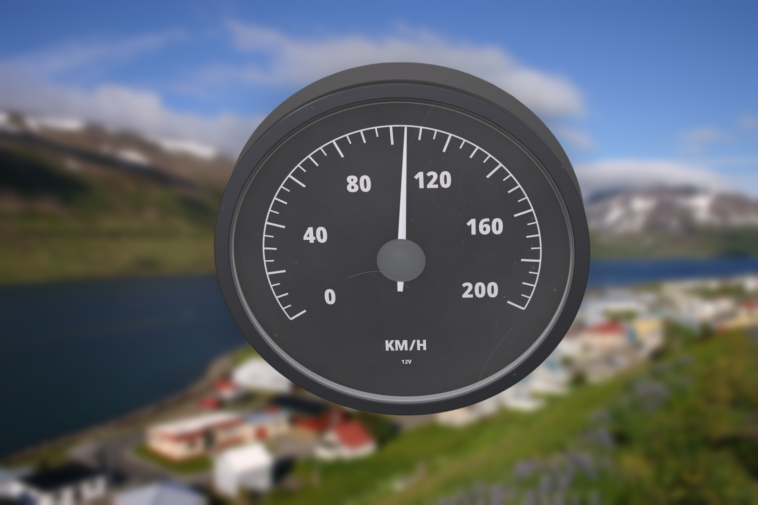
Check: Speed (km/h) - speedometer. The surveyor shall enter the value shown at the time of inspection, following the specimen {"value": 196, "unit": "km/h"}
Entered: {"value": 105, "unit": "km/h"}
